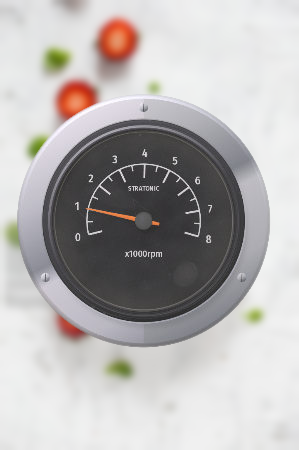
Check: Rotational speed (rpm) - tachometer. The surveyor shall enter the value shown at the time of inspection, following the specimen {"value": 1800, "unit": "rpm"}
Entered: {"value": 1000, "unit": "rpm"}
